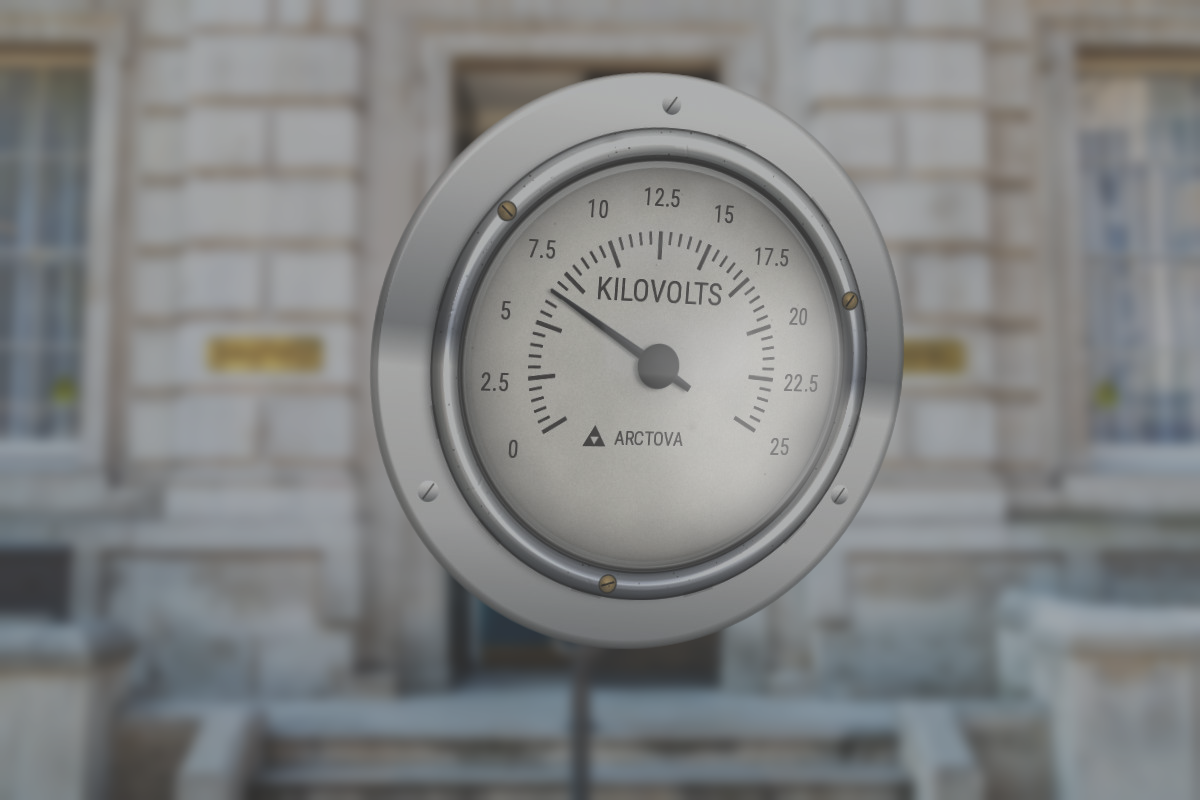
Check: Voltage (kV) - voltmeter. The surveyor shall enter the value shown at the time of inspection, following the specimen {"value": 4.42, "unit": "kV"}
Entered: {"value": 6.5, "unit": "kV"}
